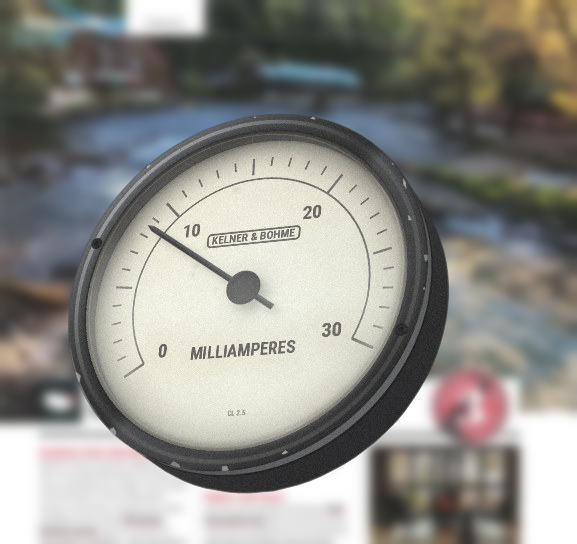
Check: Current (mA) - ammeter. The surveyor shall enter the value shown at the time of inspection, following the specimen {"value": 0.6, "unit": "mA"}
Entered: {"value": 8.5, "unit": "mA"}
